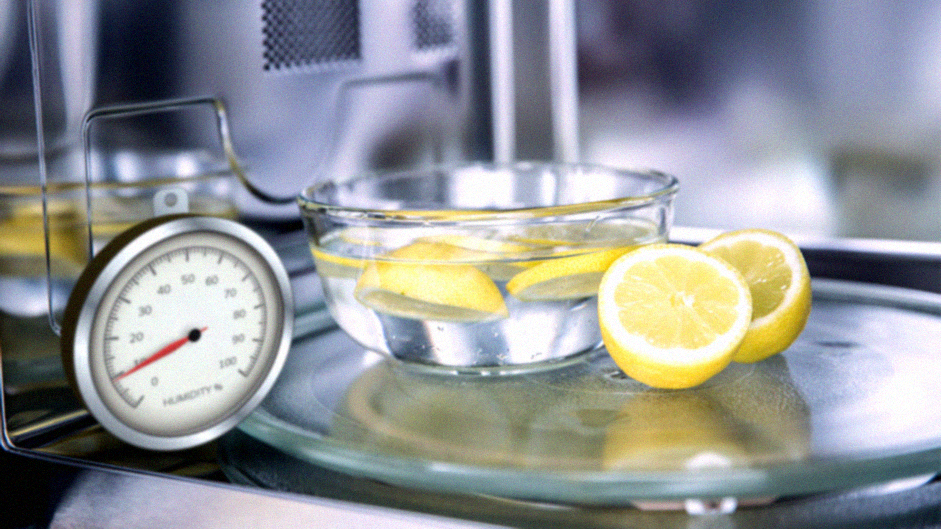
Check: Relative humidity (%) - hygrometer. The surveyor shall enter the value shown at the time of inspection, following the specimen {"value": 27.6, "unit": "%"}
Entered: {"value": 10, "unit": "%"}
